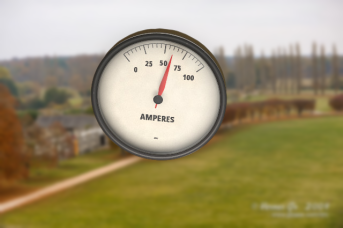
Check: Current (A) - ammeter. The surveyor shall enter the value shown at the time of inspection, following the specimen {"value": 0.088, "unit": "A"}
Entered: {"value": 60, "unit": "A"}
